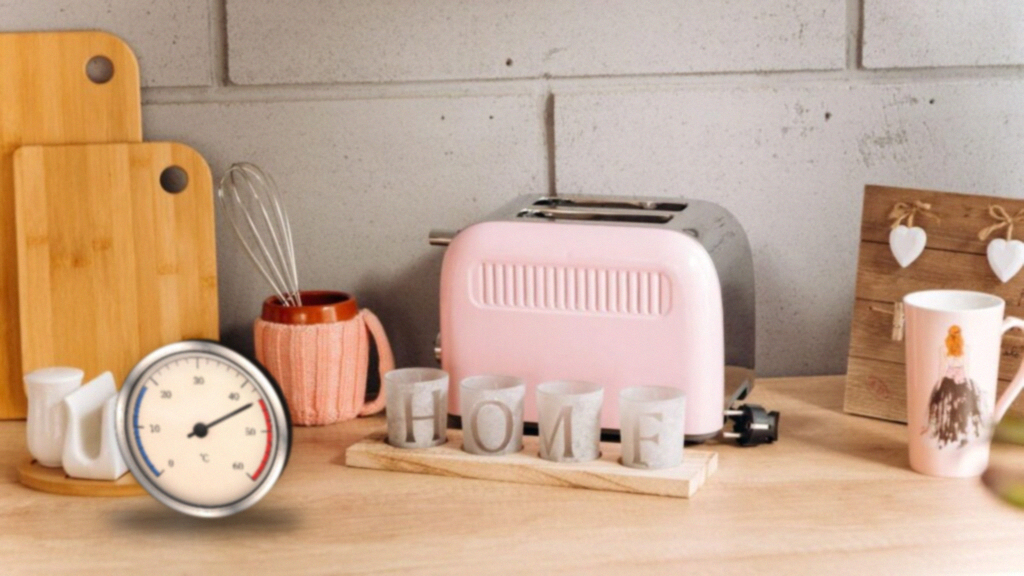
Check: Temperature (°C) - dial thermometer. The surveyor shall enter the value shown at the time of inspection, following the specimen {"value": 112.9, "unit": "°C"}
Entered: {"value": 44, "unit": "°C"}
